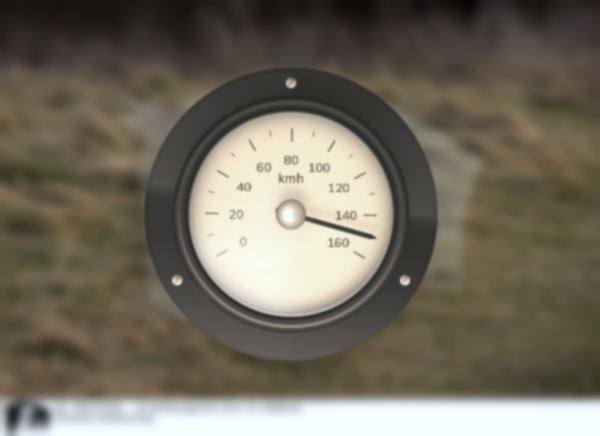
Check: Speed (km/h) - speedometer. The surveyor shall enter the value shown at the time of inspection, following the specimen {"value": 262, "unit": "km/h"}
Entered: {"value": 150, "unit": "km/h"}
